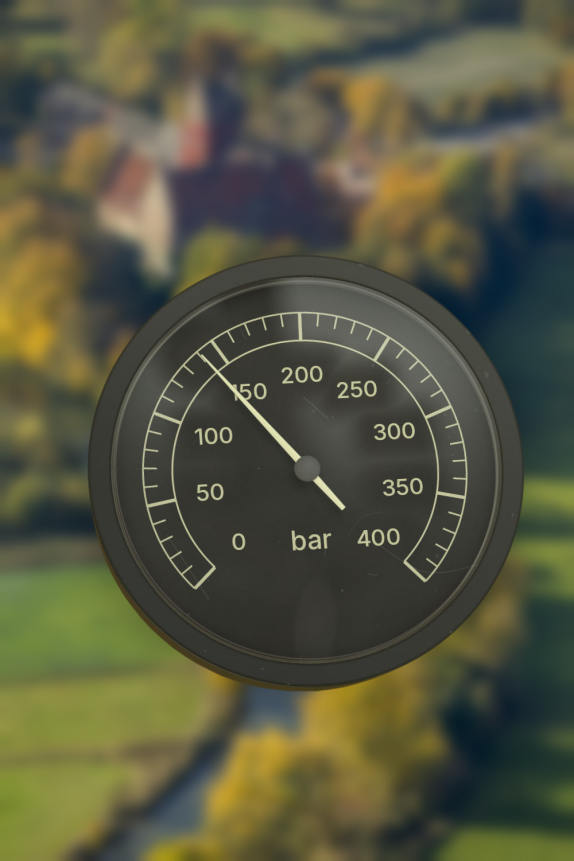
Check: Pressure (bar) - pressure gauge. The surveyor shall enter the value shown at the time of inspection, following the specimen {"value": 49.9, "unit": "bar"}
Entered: {"value": 140, "unit": "bar"}
